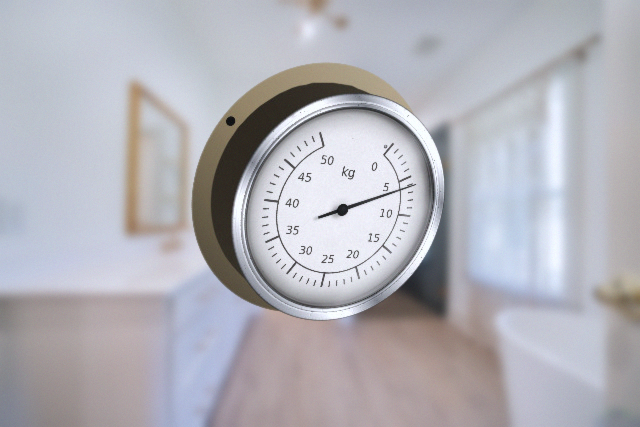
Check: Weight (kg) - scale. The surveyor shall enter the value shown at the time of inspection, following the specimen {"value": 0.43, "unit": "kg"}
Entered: {"value": 6, "unit": "kg"}
